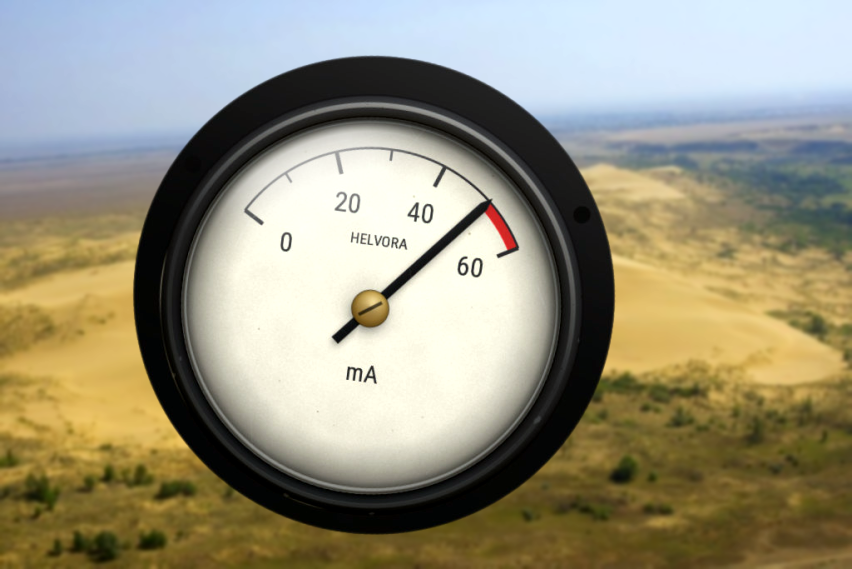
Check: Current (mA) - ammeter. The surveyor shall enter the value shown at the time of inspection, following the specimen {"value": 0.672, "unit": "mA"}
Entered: {"value": 50, "unit": "mA"}
